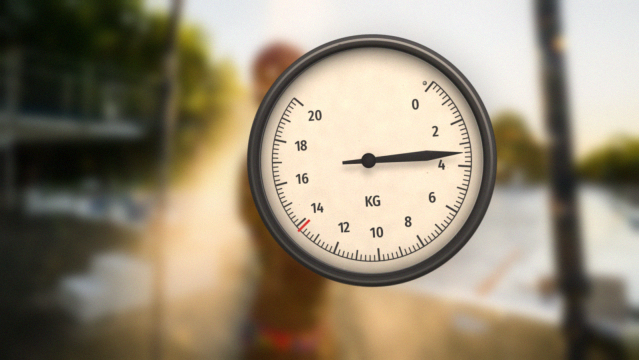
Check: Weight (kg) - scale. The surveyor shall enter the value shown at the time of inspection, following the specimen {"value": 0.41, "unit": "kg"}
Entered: {"value": 3.4, "unit": "kg"}
